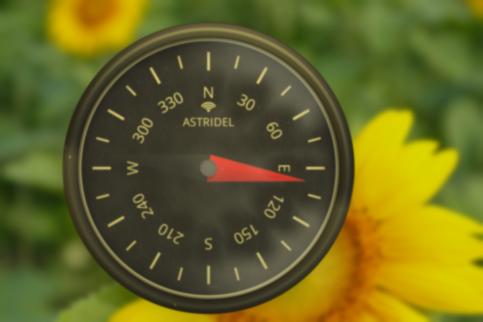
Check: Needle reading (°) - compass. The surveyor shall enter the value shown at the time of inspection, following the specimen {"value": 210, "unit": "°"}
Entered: {"value": 97.5, "unit": "°"}
